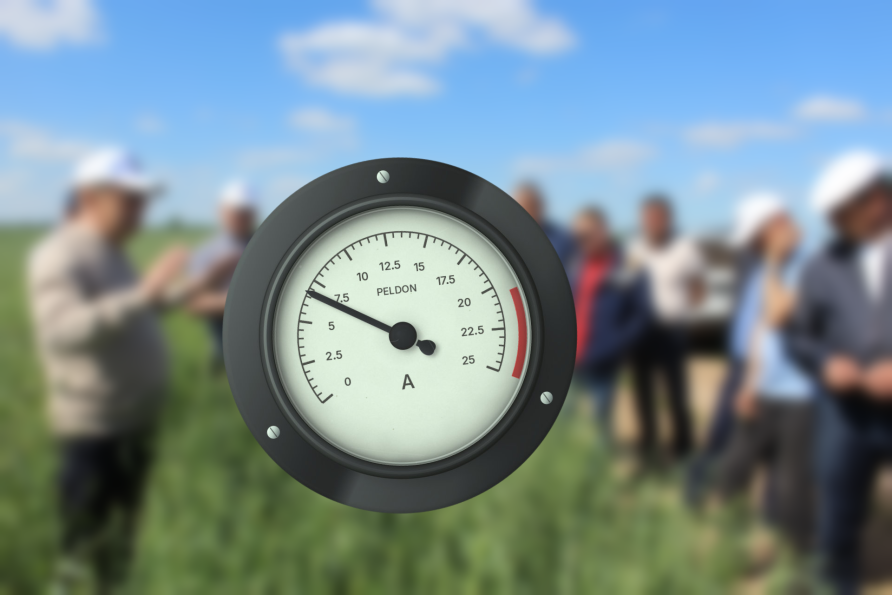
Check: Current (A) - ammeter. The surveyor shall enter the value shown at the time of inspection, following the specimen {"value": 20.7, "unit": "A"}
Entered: {"value": 6.75, "unit": "A"}
